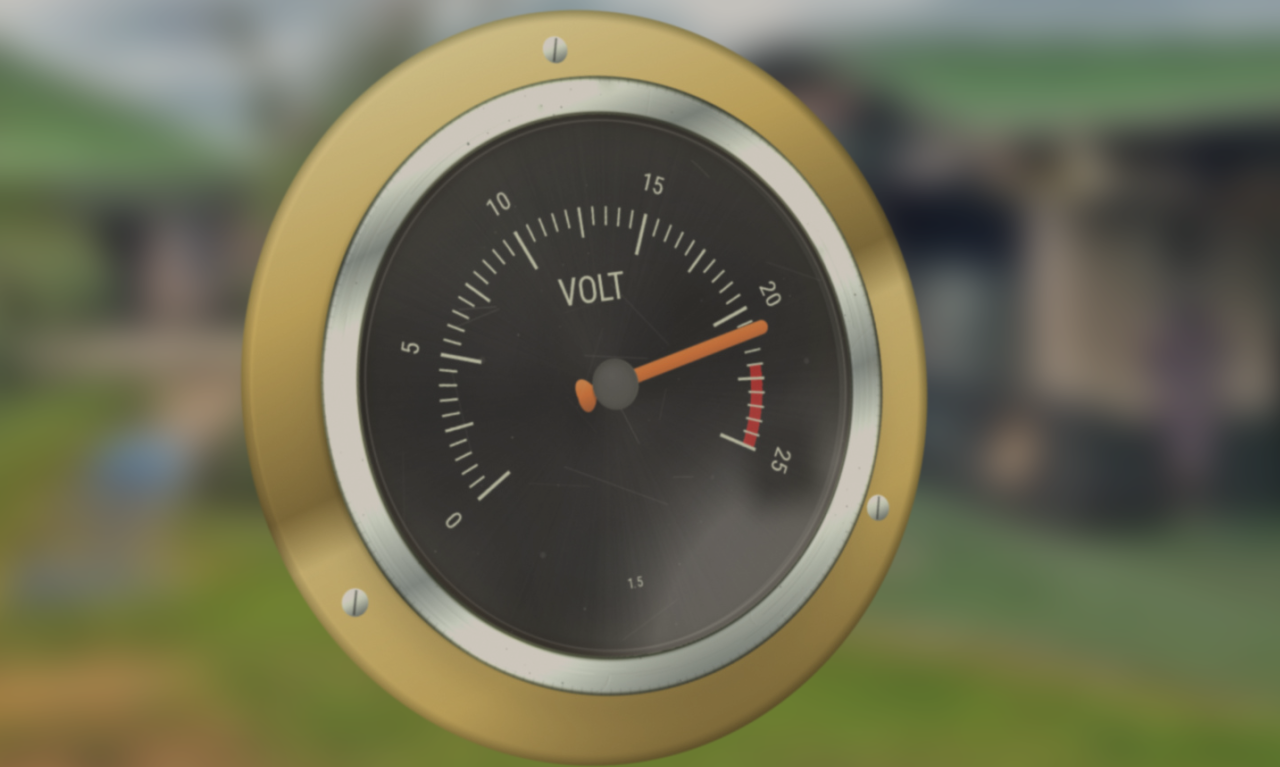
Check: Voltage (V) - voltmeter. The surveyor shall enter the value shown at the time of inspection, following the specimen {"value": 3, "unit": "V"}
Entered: {"value": 20.75, "unit": "V"}
